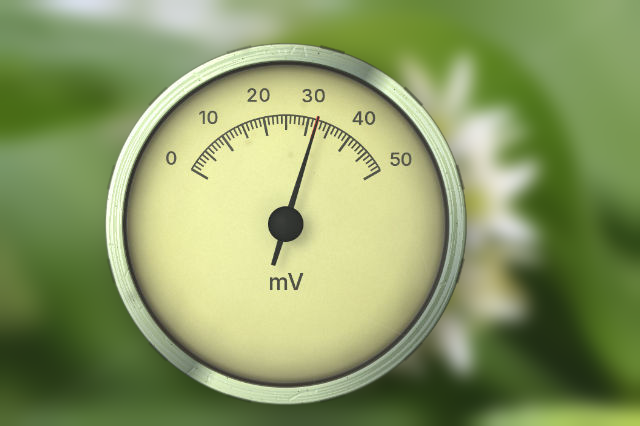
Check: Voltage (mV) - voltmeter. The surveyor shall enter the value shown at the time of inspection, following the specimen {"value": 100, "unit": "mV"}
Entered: {"value": 32, "unit": "mV"}
